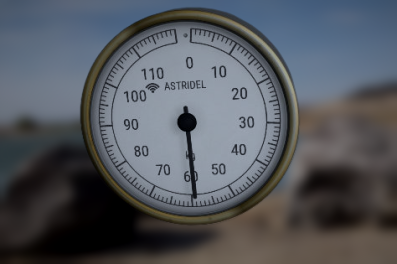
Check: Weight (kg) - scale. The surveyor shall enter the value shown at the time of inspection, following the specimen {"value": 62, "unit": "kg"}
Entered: {"value": 59, "unit": "kg"}
